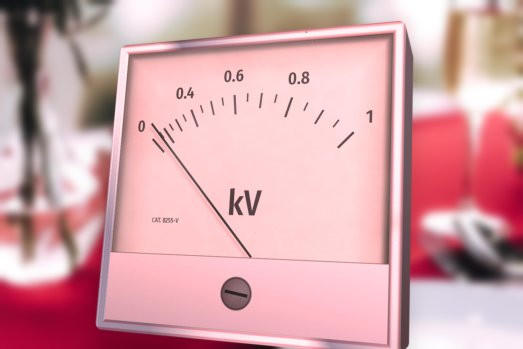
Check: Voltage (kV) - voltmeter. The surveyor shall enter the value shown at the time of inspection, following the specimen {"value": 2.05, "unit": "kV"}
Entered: {"value": 0.15, "unit": "kV"}
